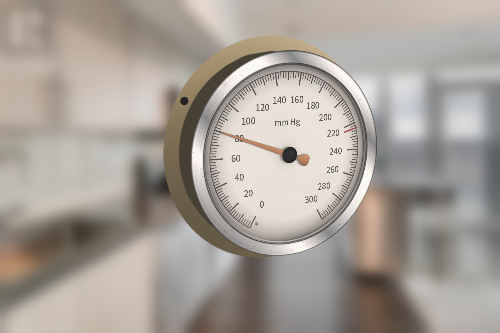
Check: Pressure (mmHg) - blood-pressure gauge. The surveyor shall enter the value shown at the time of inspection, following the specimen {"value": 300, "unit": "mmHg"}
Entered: {"value": 80, "unit": "mmHg"}
